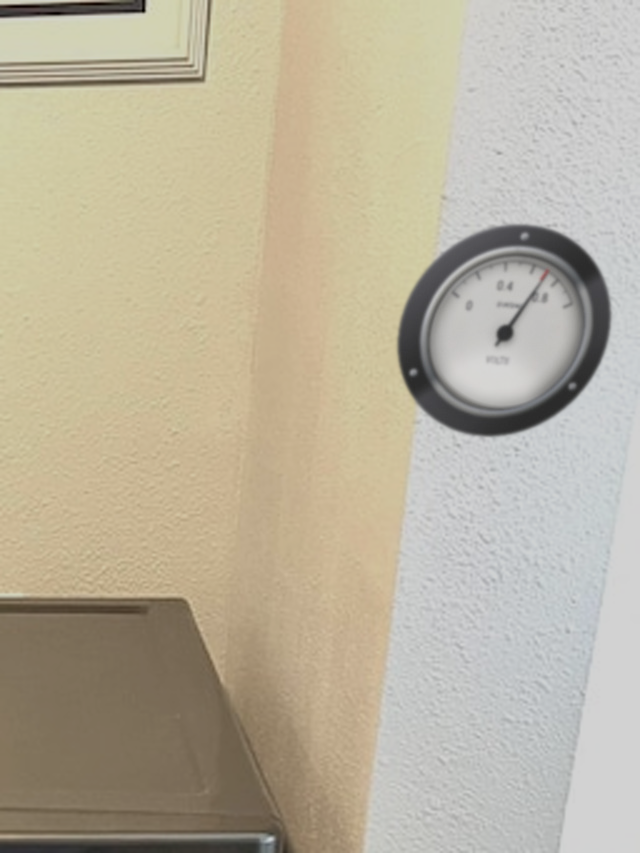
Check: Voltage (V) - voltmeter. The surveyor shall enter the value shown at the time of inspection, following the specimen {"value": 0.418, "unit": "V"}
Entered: {"value": 0.7, "unit": "V"}
